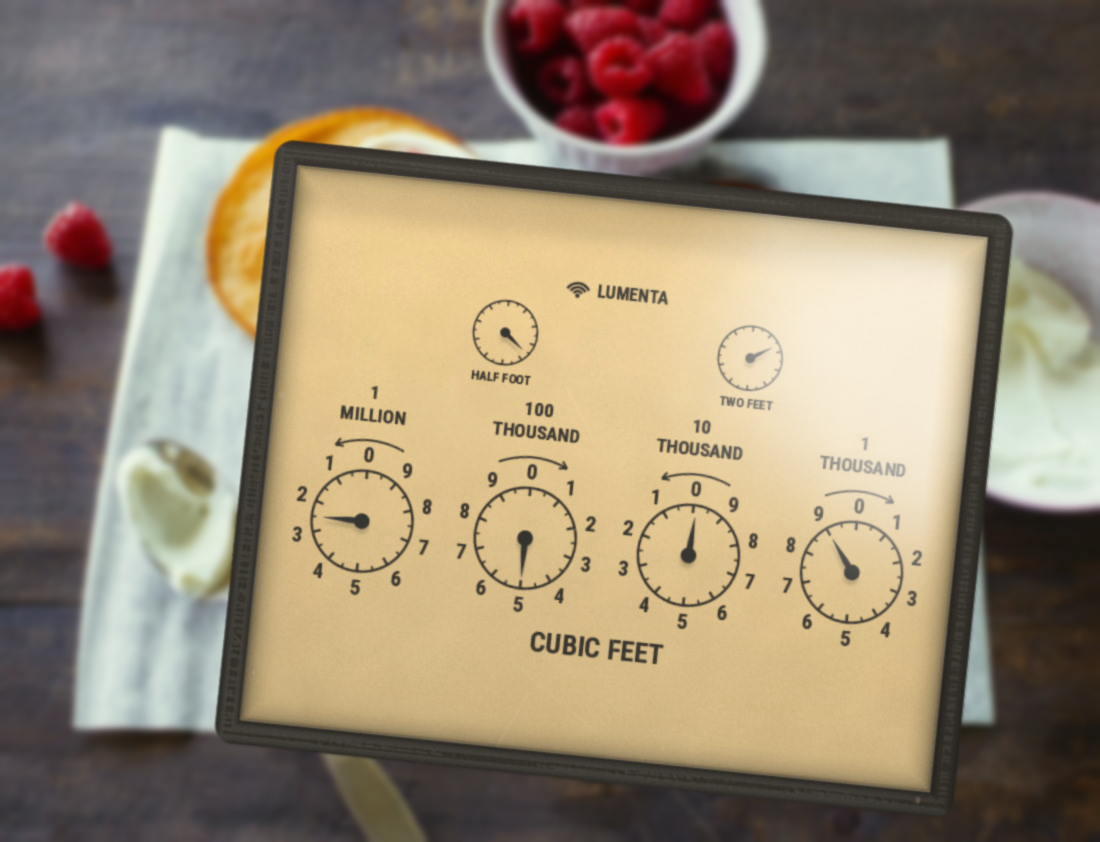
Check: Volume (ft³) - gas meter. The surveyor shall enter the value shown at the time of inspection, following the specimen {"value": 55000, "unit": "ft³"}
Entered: {"value": 249900, "unit": "ft³"}
